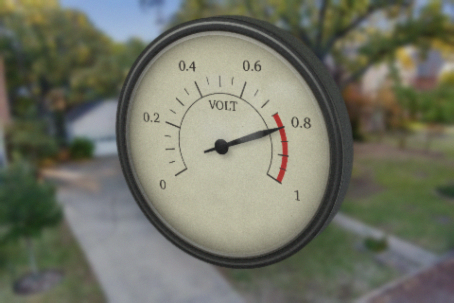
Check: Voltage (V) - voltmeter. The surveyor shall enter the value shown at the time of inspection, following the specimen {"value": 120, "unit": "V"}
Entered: {"value": 0.8, "unit": "V"}
